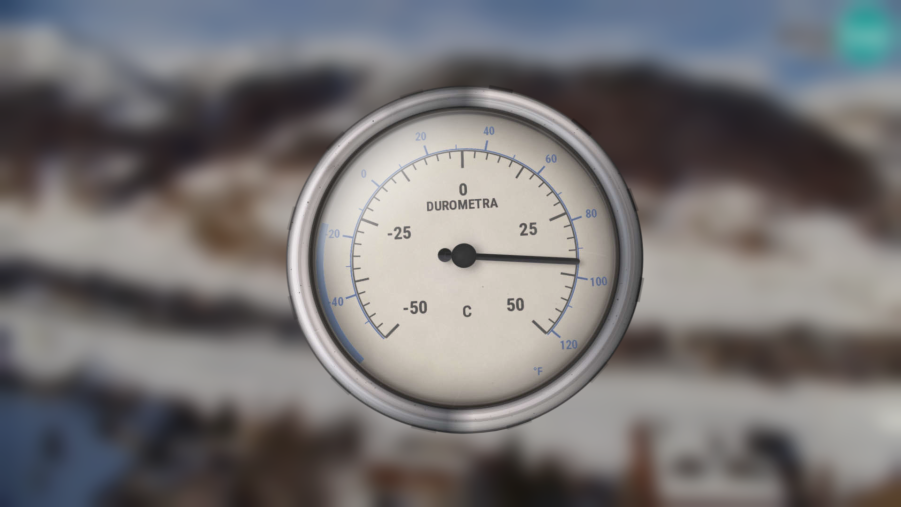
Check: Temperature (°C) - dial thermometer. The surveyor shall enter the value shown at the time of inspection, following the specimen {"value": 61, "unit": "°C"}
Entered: {"value": 35, "unit": "°C"}
